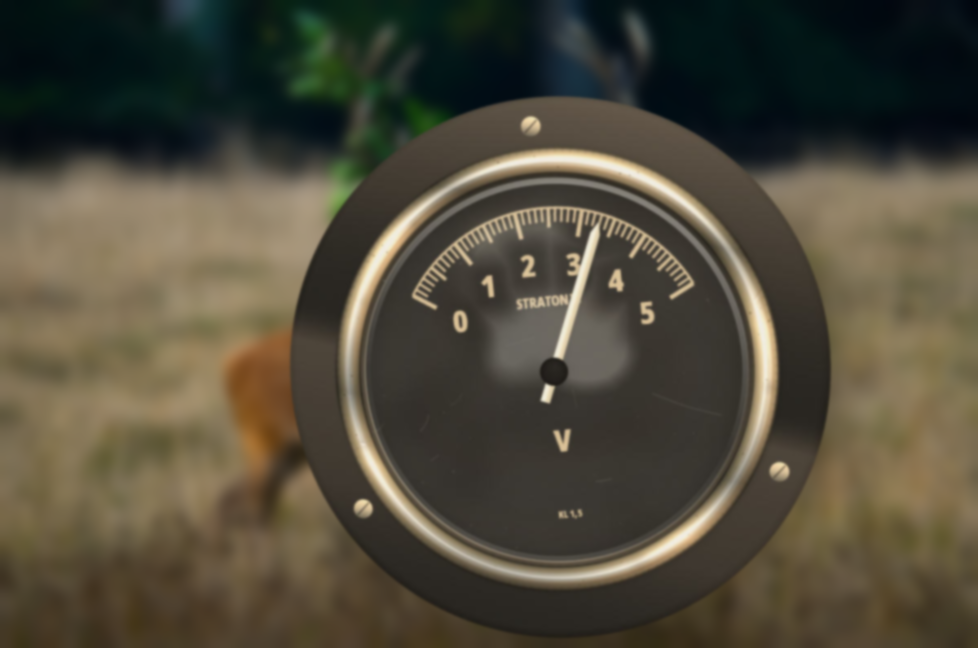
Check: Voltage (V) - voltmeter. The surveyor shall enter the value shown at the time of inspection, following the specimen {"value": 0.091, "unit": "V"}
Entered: {"value": 3.3, "unit": "V"}
